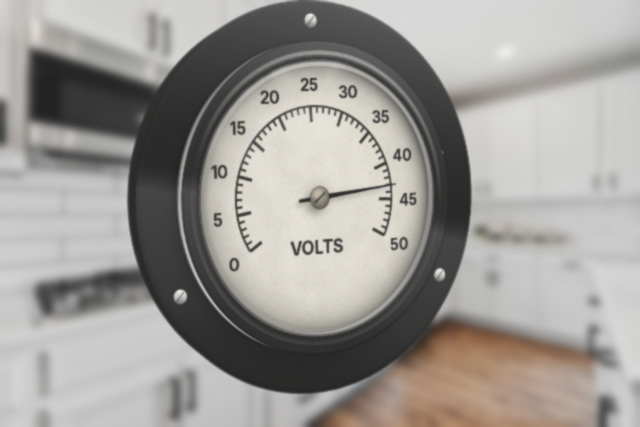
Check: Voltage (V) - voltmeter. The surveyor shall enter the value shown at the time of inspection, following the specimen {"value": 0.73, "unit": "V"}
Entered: {"value": 43, "unit": "V"}
